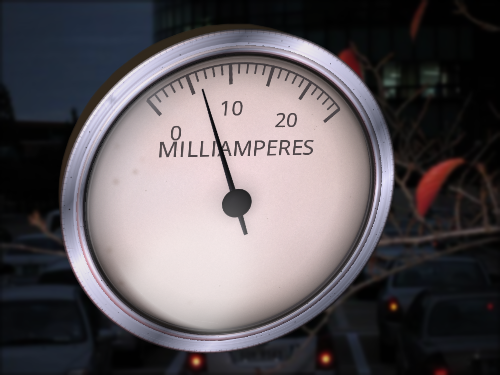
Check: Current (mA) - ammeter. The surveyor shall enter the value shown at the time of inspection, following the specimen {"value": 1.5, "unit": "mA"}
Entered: {"value": 6, "unit": "mA"}
